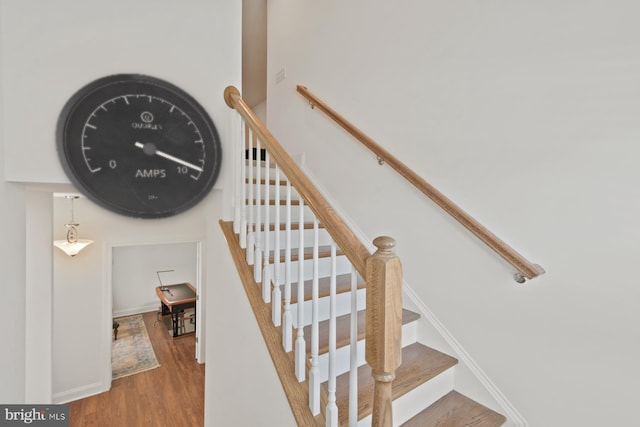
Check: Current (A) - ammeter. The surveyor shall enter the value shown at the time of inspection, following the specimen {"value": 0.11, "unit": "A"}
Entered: {"value": 9.5, "unit": "A"}
